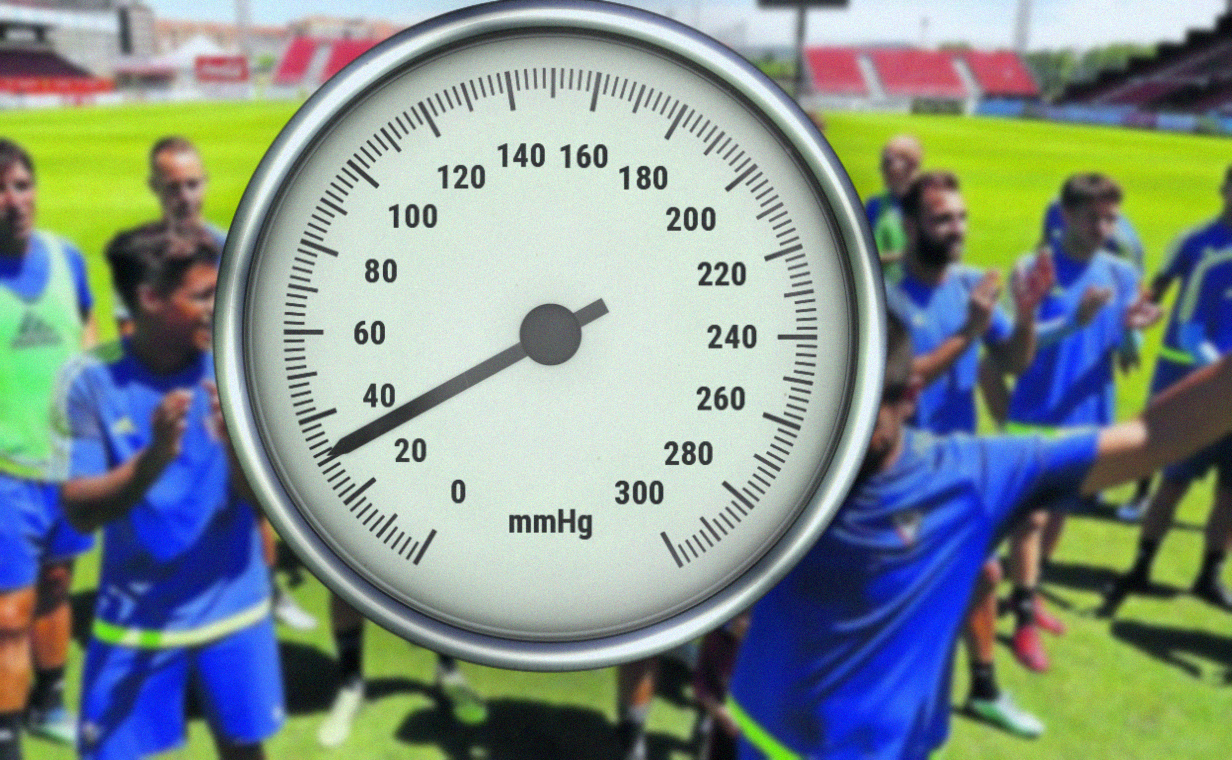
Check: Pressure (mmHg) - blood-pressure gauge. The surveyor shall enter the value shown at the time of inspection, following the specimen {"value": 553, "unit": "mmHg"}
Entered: {"value": 31, "unit": "mmHg"}
